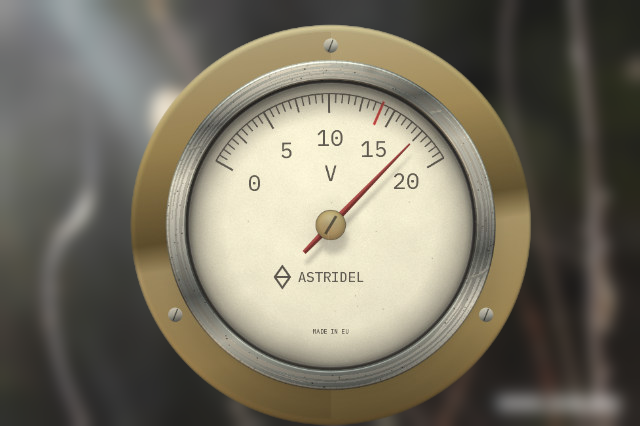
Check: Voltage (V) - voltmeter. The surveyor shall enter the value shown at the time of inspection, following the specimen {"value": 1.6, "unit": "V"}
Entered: {"value": 17.5, "unit": "V"}
